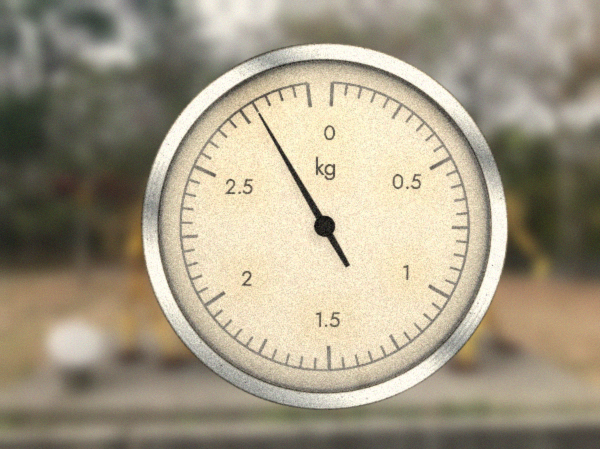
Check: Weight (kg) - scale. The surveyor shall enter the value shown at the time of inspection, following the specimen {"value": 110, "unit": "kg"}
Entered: {"value": 2.8, "unit": "kg"}
